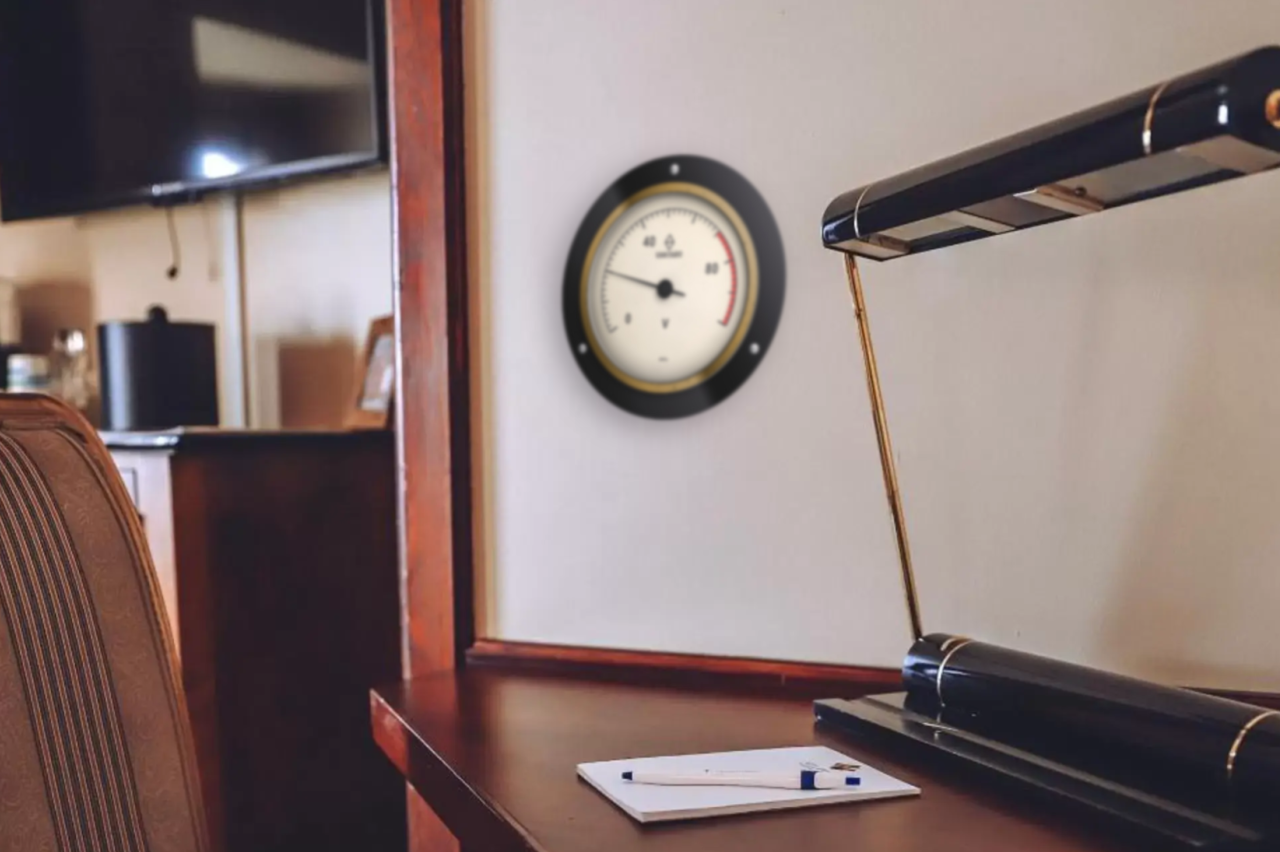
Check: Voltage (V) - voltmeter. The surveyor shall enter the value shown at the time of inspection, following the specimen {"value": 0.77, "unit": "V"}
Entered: {"value": 20, "unit": "V"}
